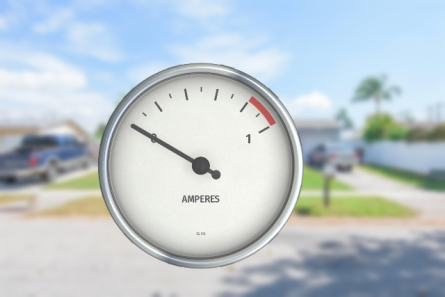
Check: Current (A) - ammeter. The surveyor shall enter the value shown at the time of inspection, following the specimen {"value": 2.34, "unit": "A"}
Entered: {"value": 0, "unit": "A"}
